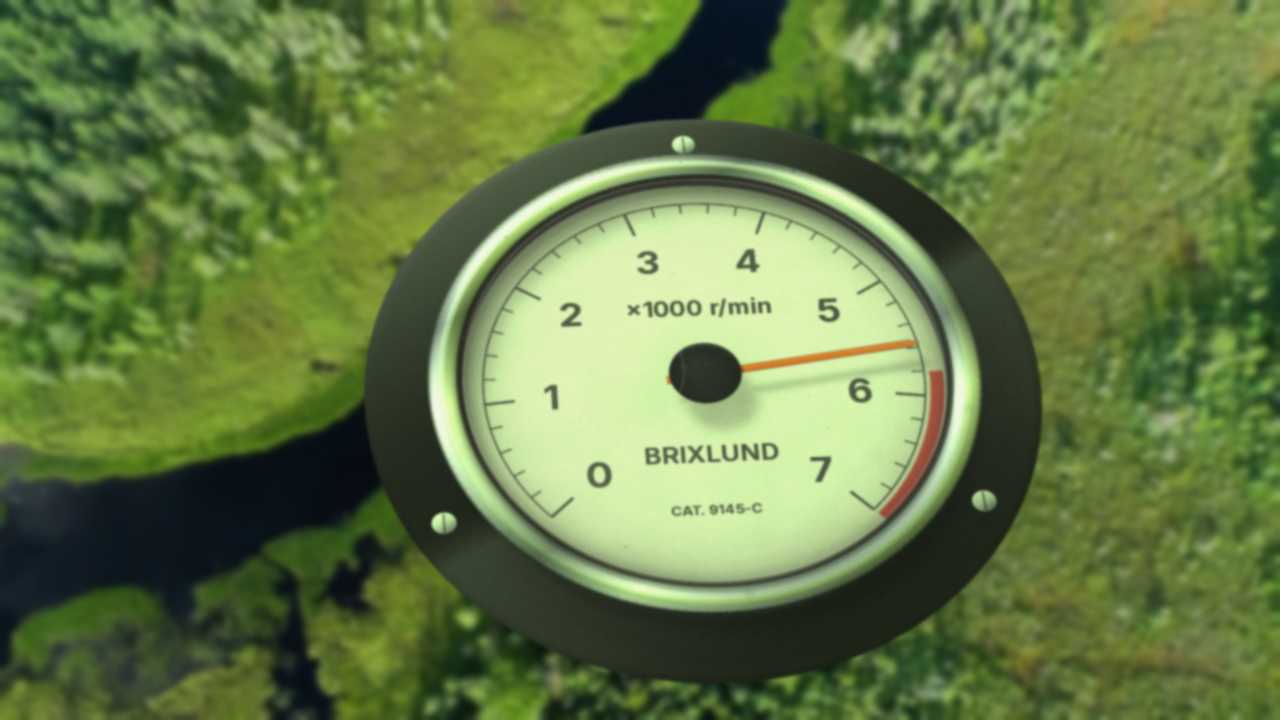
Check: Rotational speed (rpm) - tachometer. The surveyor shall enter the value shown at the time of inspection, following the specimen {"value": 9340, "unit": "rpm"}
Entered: {"value": 5600, "unit": "rpm"}
